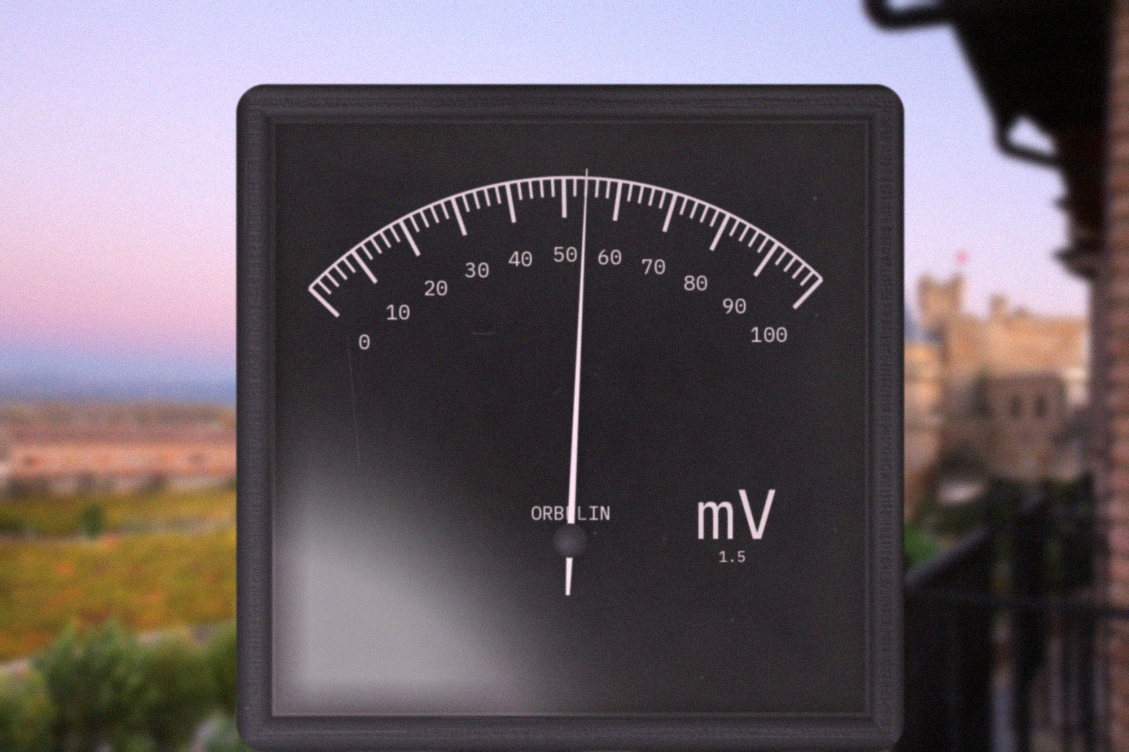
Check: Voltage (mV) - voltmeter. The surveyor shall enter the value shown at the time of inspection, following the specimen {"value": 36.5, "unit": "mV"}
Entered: {"value": 54, "unit": "mV"}
